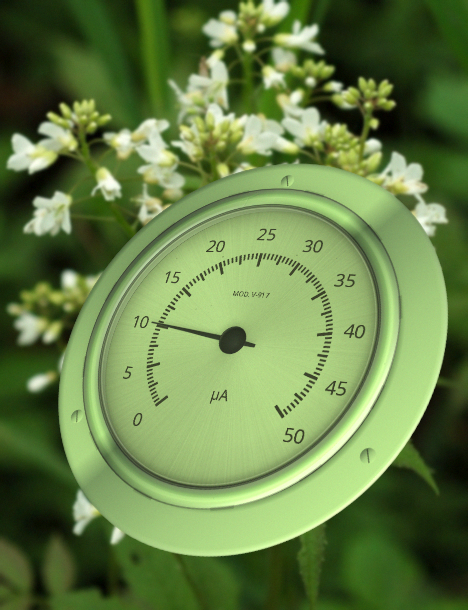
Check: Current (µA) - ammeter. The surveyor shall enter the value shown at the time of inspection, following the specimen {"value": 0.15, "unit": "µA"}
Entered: {"value": 10, "unit": "µA"}
